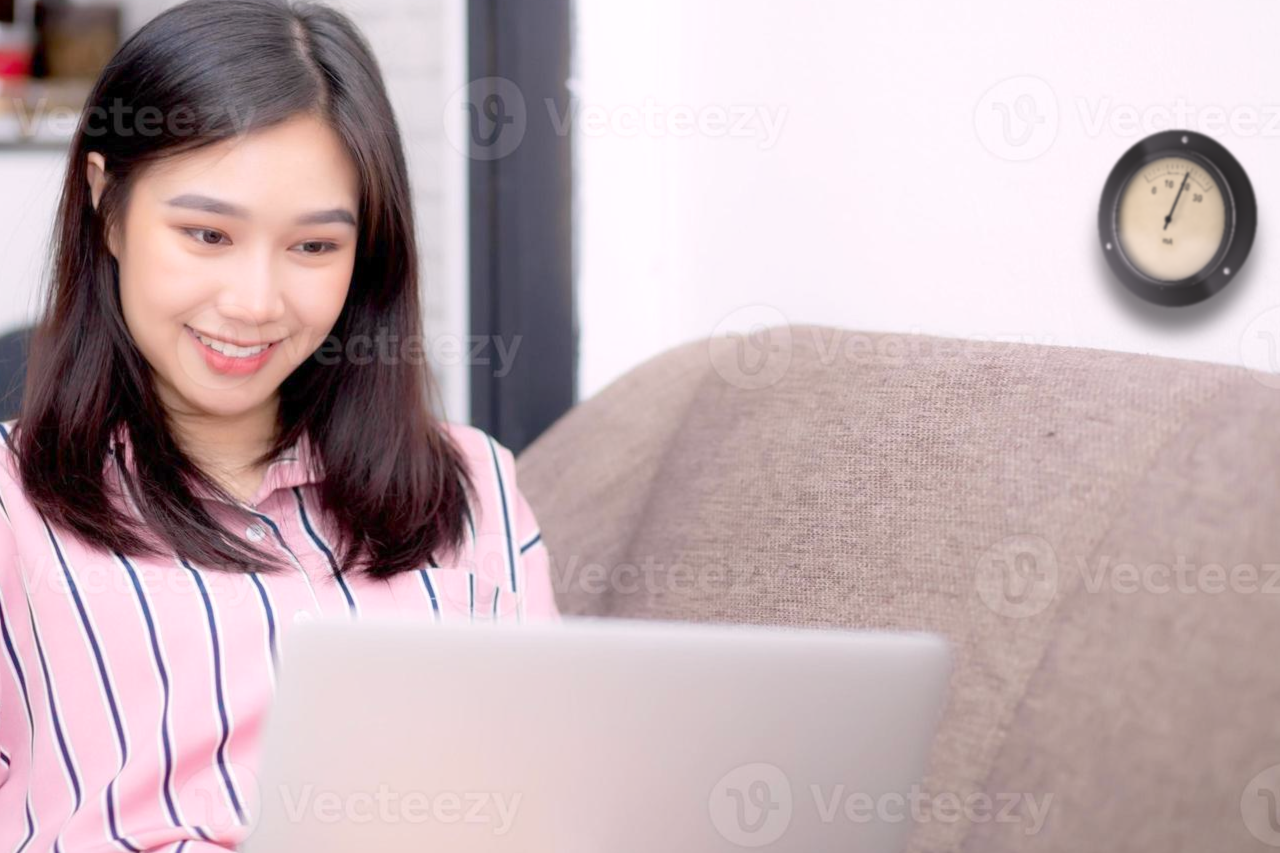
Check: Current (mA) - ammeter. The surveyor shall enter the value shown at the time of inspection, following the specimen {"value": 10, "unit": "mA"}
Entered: {"value": 20, "unit": "mA"}
